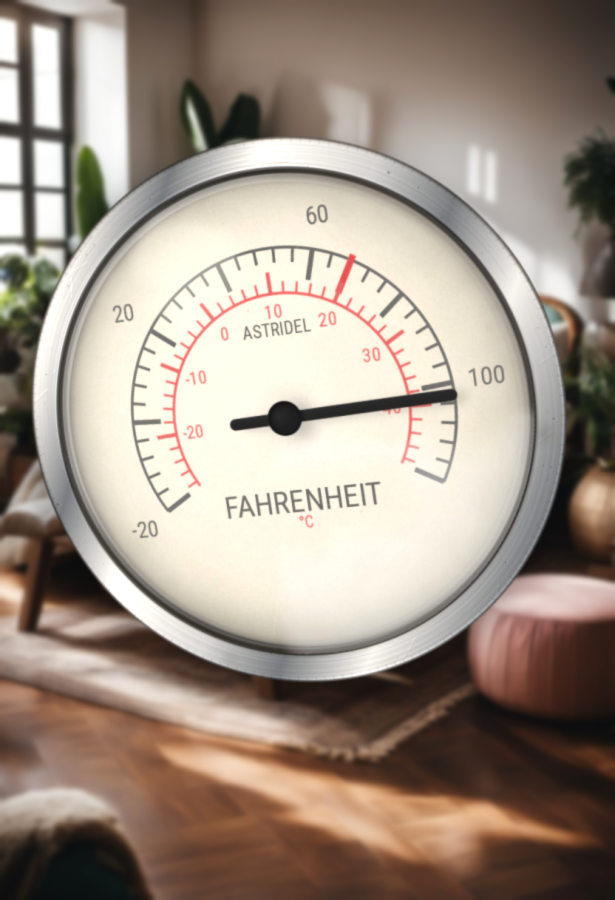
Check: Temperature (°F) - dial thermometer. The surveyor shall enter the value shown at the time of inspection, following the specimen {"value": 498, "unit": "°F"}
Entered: {"value": 102, "unit": "°F"}
